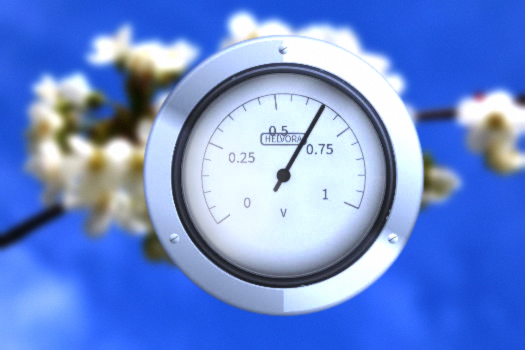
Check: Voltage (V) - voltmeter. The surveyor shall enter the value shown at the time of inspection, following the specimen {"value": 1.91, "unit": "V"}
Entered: {"value": 0.65, "unit": "V"}
